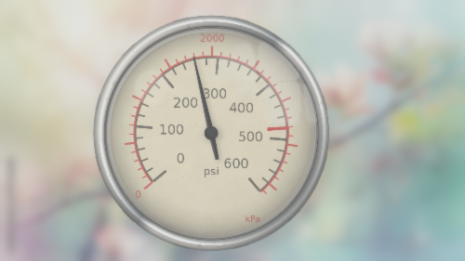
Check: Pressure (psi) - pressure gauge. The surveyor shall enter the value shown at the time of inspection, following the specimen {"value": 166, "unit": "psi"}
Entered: {"value": 260, "unit": "psi"}
